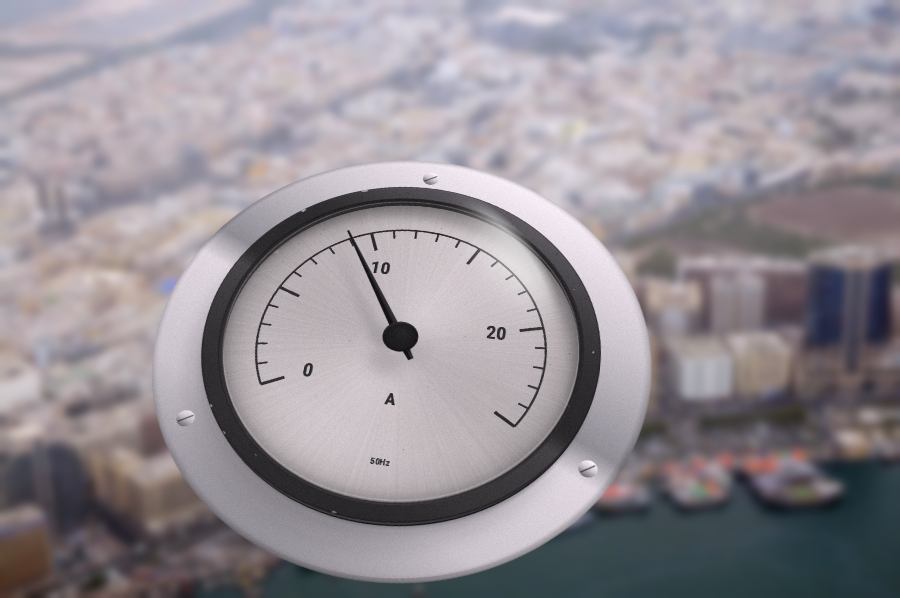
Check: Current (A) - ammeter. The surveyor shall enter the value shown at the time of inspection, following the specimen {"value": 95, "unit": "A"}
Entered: {"value": 9, "unit": "A"}
